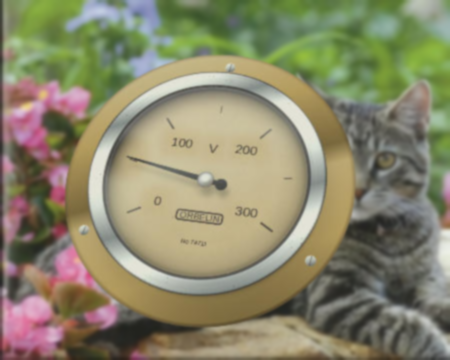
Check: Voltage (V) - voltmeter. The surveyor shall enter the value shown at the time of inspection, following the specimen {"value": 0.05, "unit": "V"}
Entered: {"value": 50, "unit": "V"}
